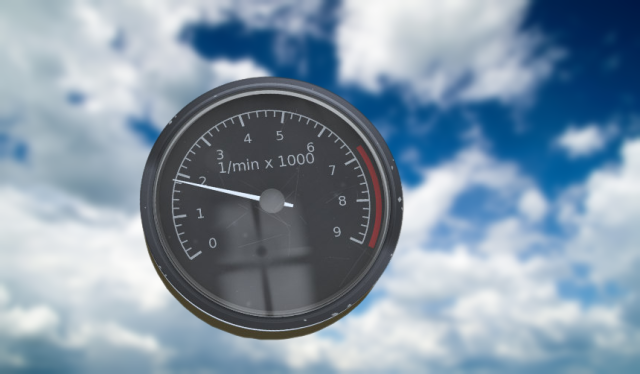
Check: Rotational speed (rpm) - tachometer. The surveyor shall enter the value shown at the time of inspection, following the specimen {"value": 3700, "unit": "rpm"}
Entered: {"value": 1800, "unit": "rpm"}
